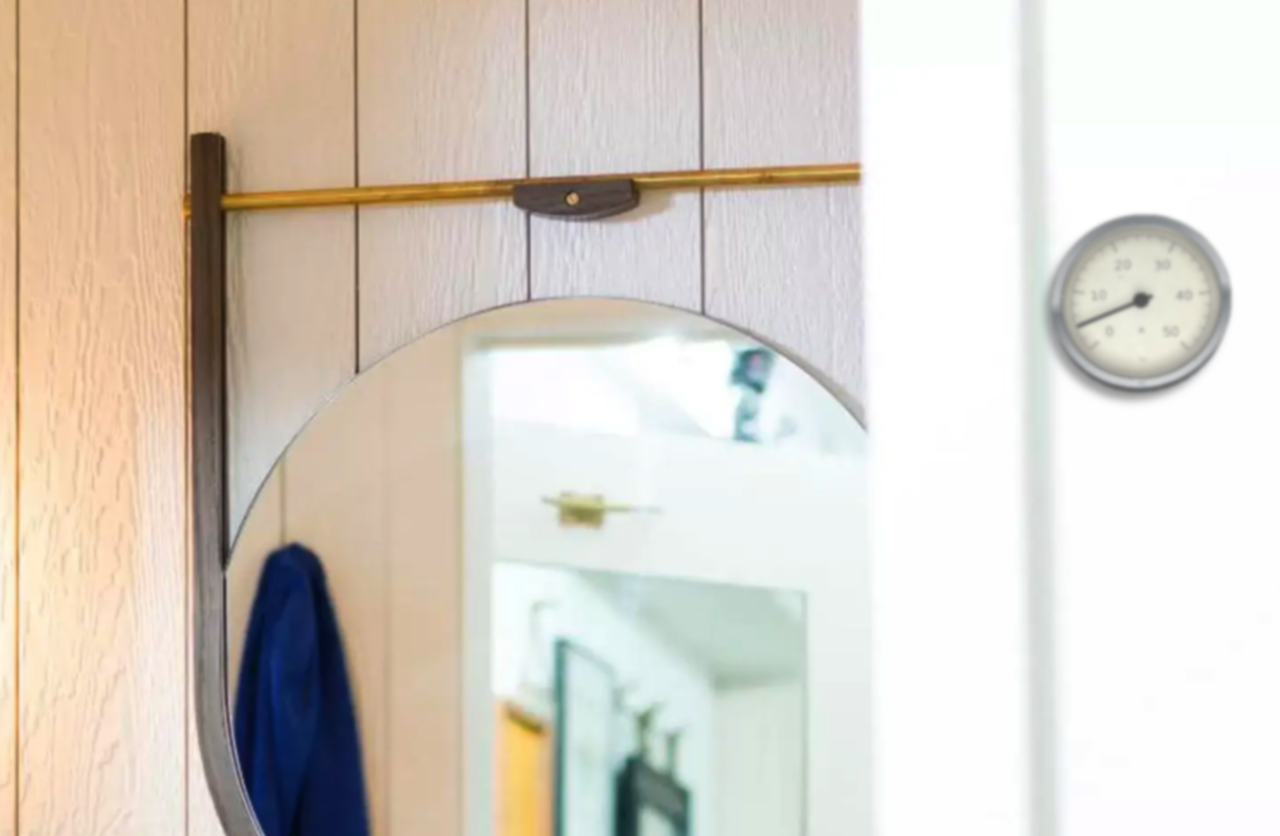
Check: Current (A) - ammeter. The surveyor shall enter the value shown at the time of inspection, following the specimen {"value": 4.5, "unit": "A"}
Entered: {"value": 4, "unit": "A"}
